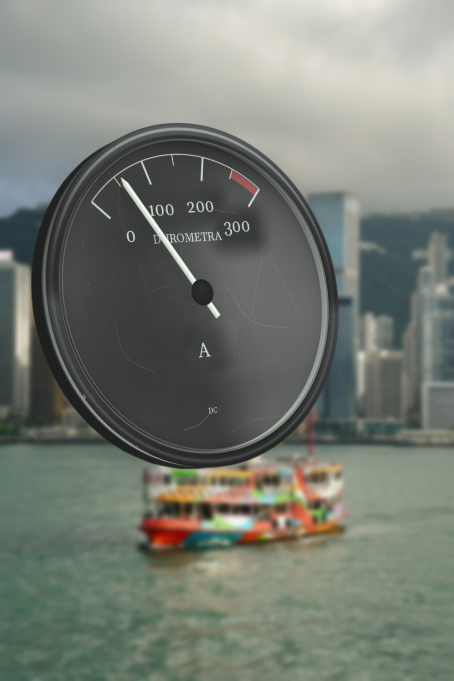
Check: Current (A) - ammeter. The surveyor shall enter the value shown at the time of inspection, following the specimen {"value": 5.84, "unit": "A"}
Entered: {"value": 50, "unit": "A"}
